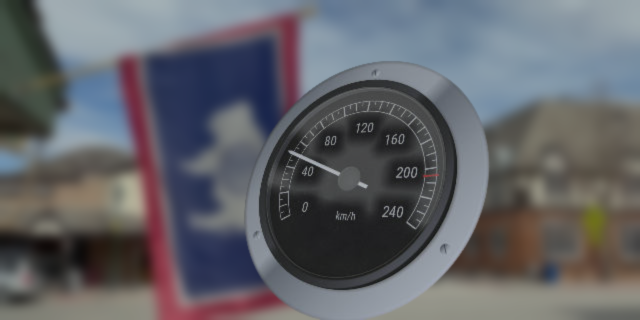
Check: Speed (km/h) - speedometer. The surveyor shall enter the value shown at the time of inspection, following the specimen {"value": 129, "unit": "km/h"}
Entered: {"value": 50, "unit": "km/h"}
